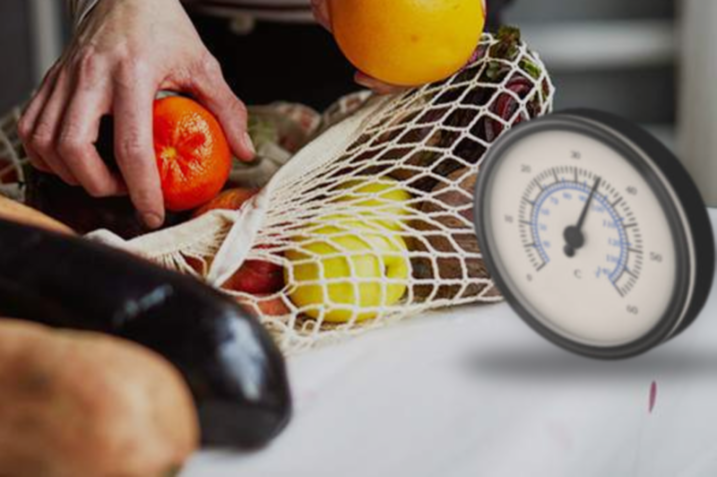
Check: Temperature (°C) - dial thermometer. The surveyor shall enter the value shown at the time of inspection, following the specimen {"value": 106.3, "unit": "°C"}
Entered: {"value": 35, "unit": "°C"}
